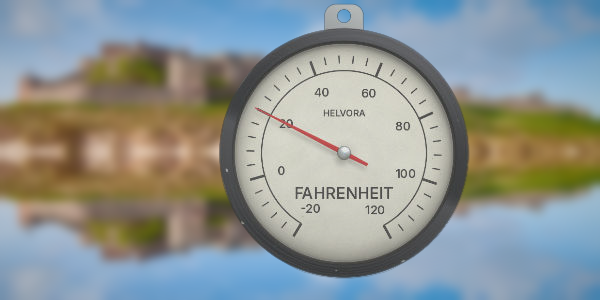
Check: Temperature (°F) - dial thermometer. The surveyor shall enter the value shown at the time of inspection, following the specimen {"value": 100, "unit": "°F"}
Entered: {"value": 20, "unit": "°F"}
